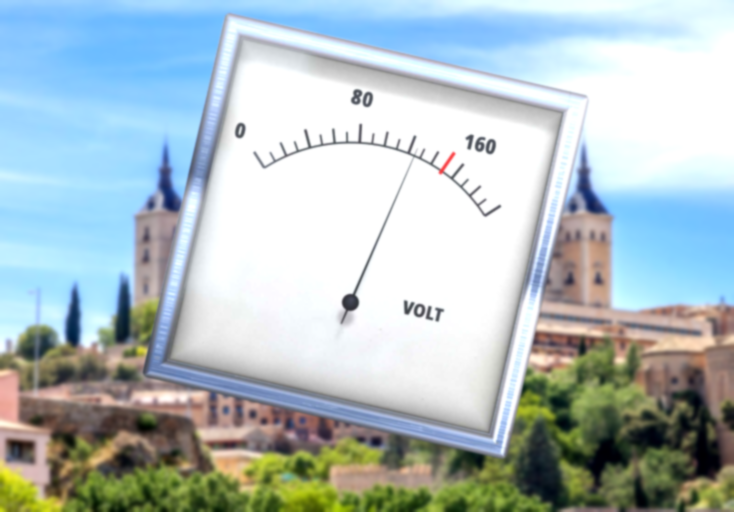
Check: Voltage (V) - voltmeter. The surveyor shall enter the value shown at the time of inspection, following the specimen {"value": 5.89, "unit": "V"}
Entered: {"value": 125, "unit": "V"}
